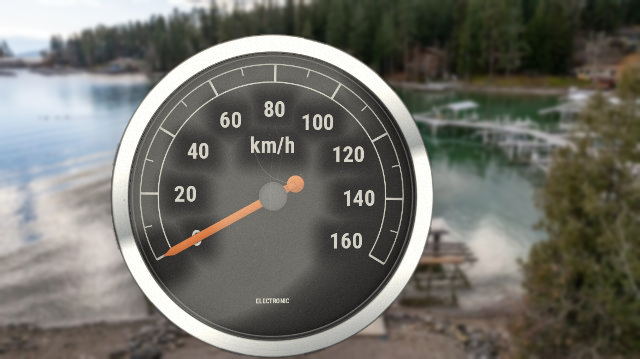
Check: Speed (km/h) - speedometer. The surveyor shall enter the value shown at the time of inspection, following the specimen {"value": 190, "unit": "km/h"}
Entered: {"value": 0, "unit": "km/h"}
